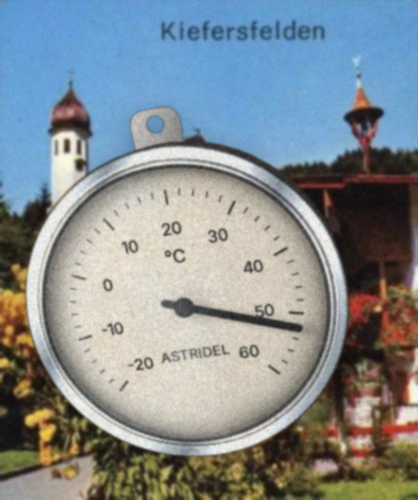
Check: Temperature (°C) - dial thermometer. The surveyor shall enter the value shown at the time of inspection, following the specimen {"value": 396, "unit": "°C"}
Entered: {"value": 52, "unit": "°C"}
